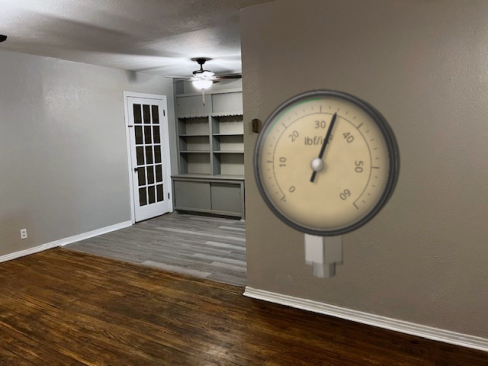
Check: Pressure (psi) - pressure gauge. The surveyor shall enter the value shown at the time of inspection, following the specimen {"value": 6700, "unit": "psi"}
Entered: {"value": 34, "unit": "psi"}
